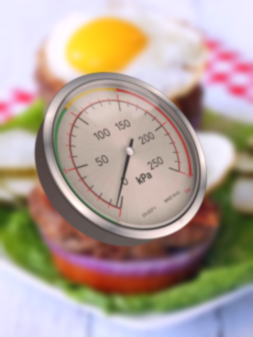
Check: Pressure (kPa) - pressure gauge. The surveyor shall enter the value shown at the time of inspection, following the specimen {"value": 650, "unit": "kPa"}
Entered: {"value": 5, "unit": "kPa"}
